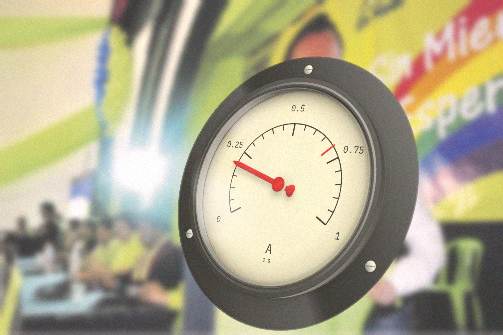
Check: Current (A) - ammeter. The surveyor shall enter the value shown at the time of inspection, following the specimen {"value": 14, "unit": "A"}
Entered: {"value": 0.2, "unit": "A"}
